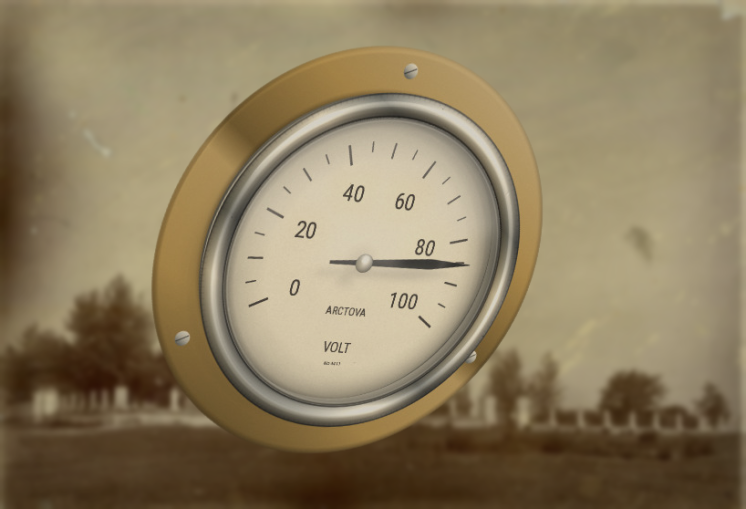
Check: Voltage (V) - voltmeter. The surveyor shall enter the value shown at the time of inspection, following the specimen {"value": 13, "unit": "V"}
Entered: {"value": 85, "unit": "V"}
